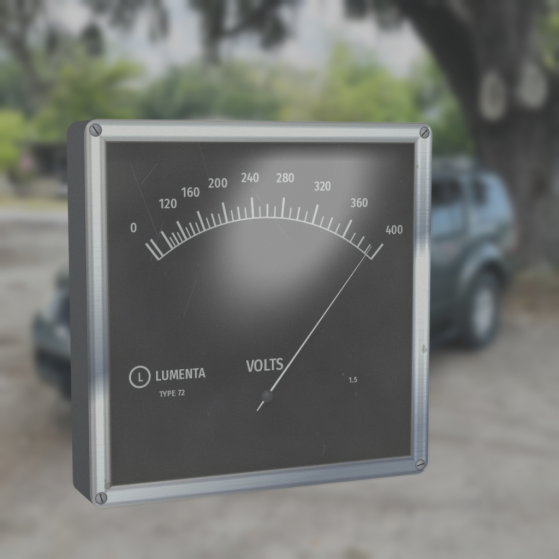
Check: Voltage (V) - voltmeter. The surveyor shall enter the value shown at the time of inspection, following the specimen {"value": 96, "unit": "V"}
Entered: {"value": 390, "unit": "V"}
